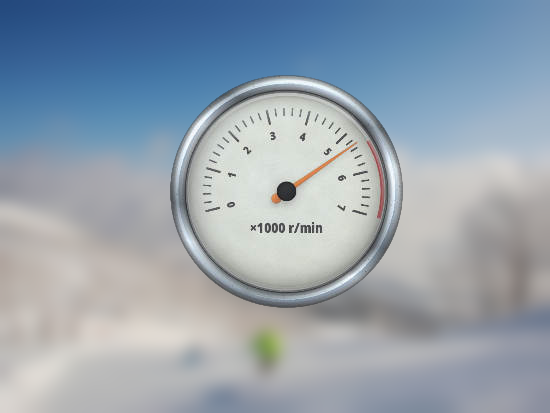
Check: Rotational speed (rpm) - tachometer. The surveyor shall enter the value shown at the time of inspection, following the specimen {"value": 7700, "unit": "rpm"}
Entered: {"value": 5300, "unit": "rpm"}
